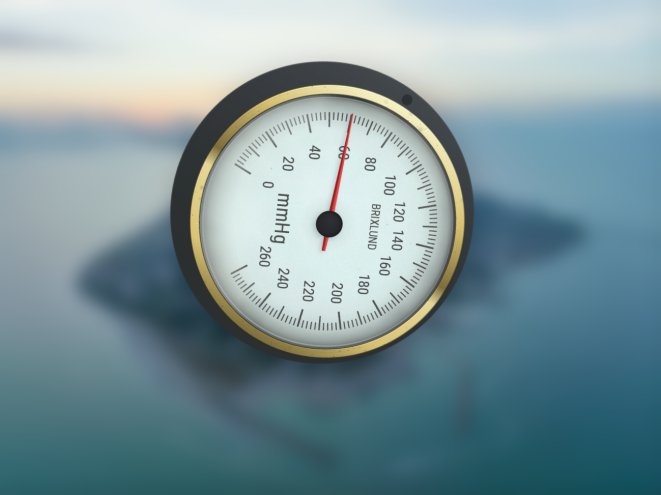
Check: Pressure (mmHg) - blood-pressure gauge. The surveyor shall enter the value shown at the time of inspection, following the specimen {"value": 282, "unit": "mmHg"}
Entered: {"value": 60, "unit": "mmHg"}
